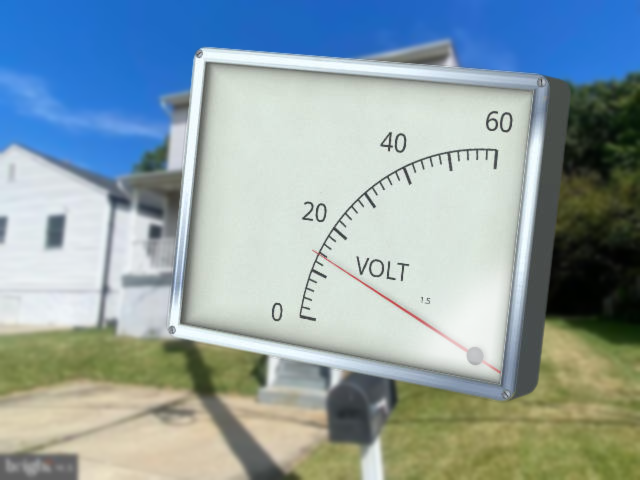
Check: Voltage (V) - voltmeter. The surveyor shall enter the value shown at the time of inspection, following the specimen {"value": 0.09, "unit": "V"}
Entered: {"value": 14, "unit": "V"}
